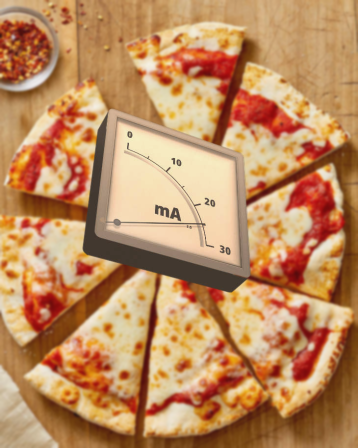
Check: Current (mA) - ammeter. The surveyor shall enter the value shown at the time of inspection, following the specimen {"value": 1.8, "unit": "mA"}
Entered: {"value": 25, "unit": "mA"}
